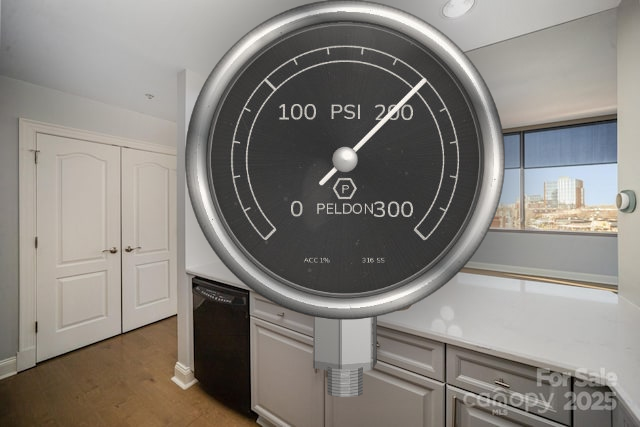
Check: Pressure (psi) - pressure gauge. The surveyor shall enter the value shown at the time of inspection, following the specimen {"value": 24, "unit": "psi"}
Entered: {"value": 200, "unit": "psi"}
